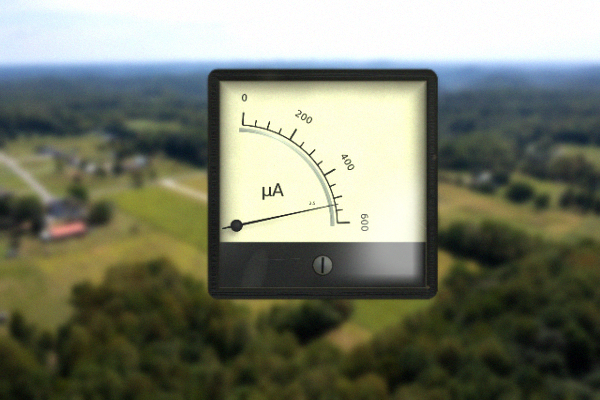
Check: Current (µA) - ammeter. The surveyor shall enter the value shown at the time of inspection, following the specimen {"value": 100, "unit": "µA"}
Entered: {"value": 525, "unit": "µA"}
